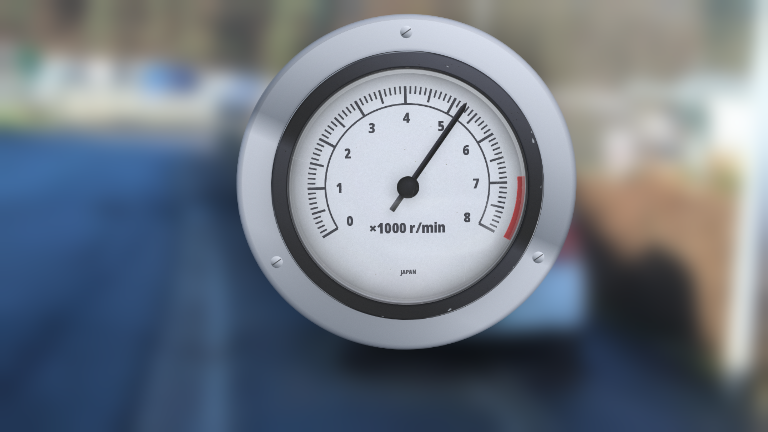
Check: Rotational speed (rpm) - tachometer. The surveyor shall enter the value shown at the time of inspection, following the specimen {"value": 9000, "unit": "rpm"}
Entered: {"value": 5200, "unit": "rpm"}
